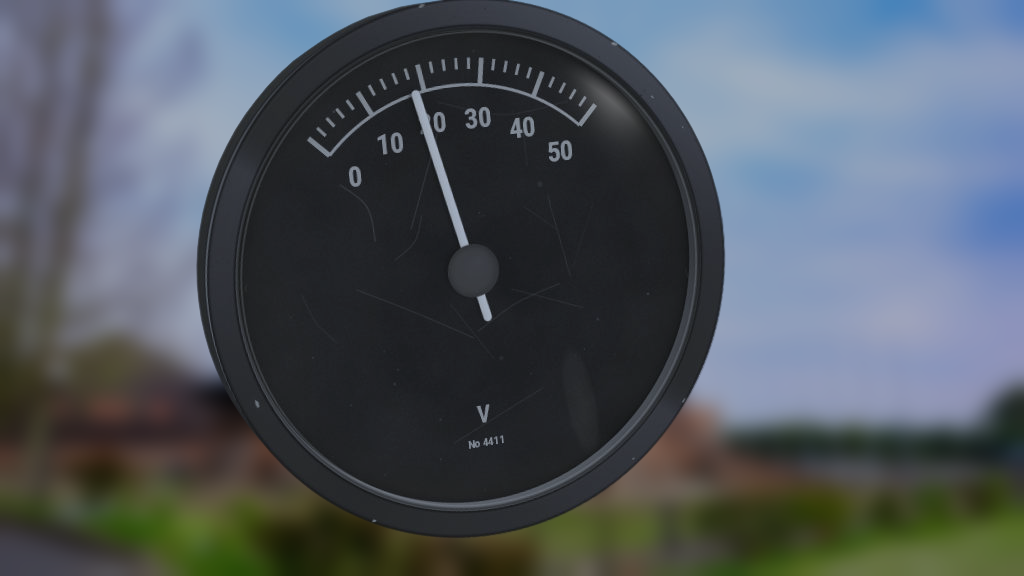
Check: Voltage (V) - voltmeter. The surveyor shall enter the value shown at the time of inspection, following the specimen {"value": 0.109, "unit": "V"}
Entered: {"value": 18, "unit": "V"}
